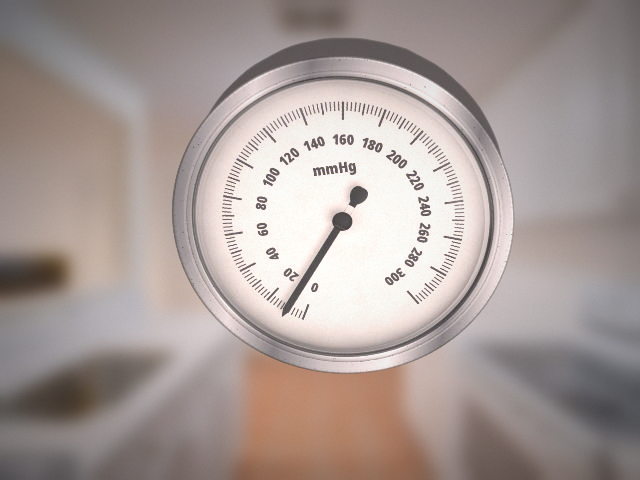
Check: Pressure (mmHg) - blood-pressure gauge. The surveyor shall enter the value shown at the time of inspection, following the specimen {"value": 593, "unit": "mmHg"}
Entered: {"value": 10, "unit": "mmHg"}
